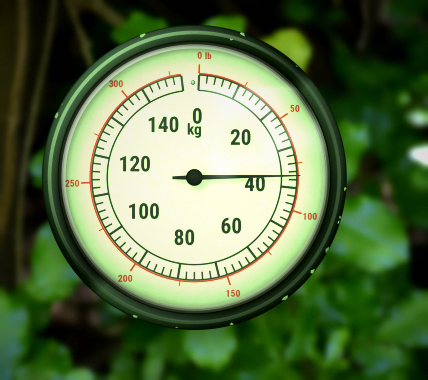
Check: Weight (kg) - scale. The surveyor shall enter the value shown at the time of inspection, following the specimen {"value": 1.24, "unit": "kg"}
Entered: {"value": 37, "unit": "kg"}
